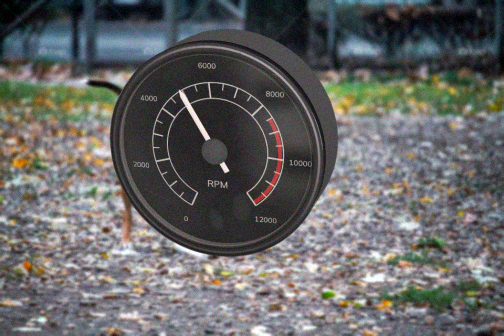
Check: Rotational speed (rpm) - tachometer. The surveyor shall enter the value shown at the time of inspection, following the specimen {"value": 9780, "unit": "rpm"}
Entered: {"value": 5000, "unit": "rpm"}
